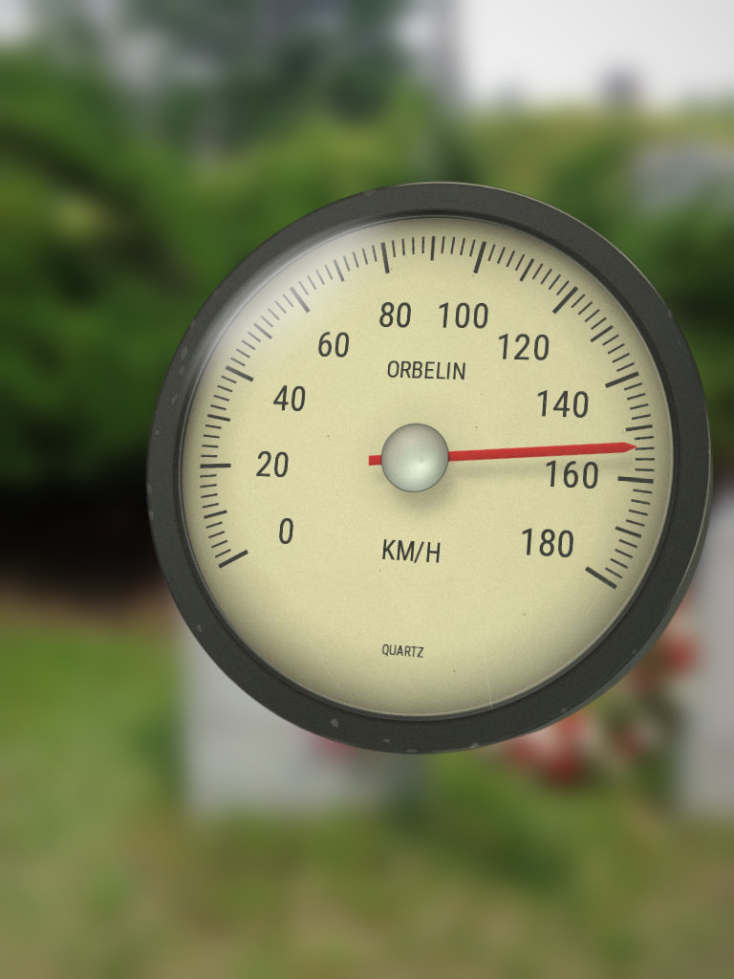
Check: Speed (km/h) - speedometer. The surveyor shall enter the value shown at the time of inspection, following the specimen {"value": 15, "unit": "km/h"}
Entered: {"value": 154, "unit": "km/h"}
